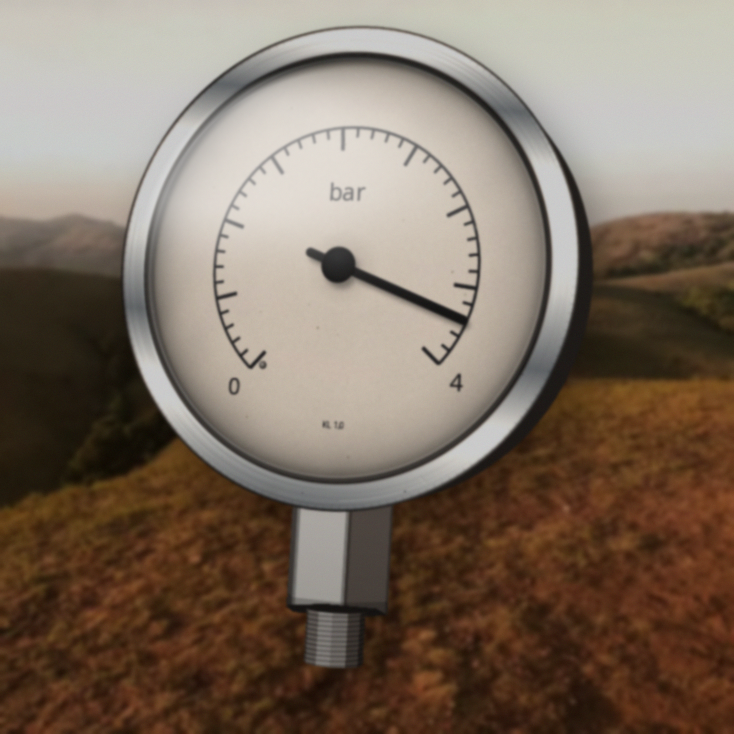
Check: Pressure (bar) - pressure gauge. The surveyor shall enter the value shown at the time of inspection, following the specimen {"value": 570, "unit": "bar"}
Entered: {"value": 3.7, "unit": "bar"}
